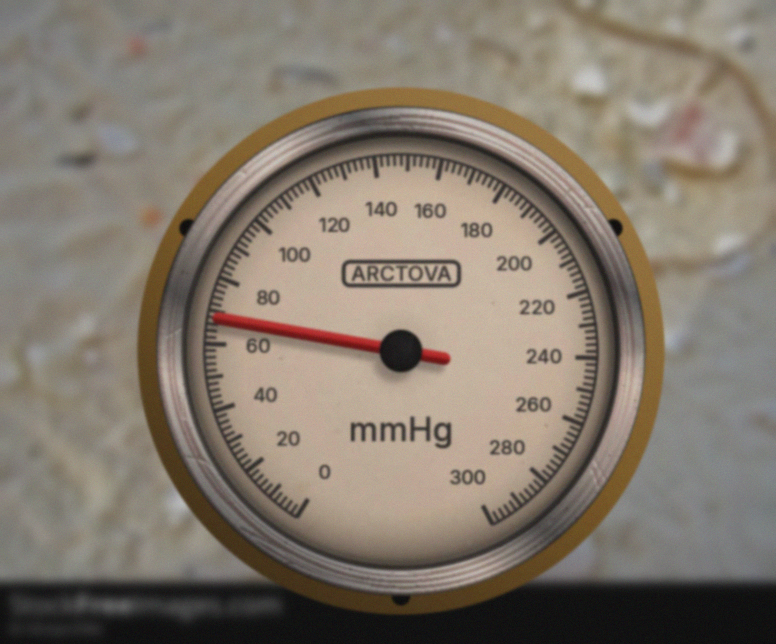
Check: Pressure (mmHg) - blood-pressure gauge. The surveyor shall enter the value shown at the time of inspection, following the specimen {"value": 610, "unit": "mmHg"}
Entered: {"value": 68, "unit": "mmHg"}
